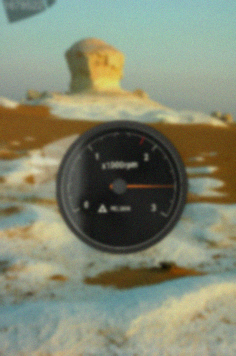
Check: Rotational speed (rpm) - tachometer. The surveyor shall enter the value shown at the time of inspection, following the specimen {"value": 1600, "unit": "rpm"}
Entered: {"value": 2600, "unit": "rpm"}
